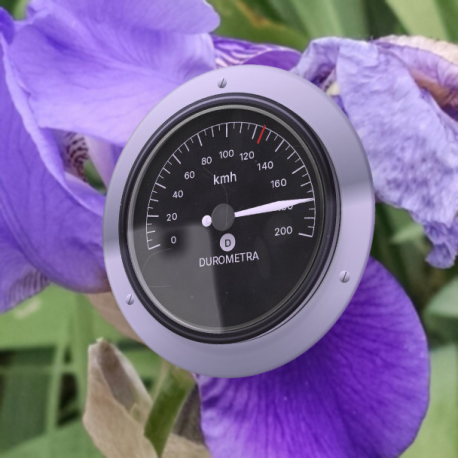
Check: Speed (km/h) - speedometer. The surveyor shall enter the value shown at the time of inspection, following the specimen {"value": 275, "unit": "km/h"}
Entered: {"value": 180, "unit": "km/h"}
